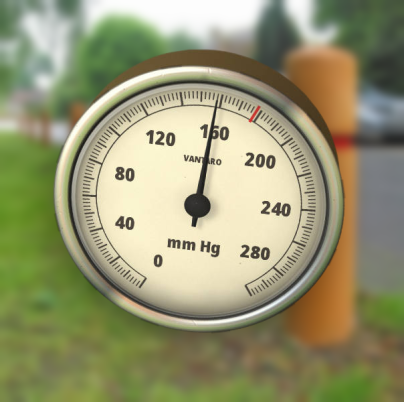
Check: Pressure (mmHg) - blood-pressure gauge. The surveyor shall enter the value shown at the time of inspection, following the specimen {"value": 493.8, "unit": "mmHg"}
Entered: {"value": 158, "unit": "mmHg"}
